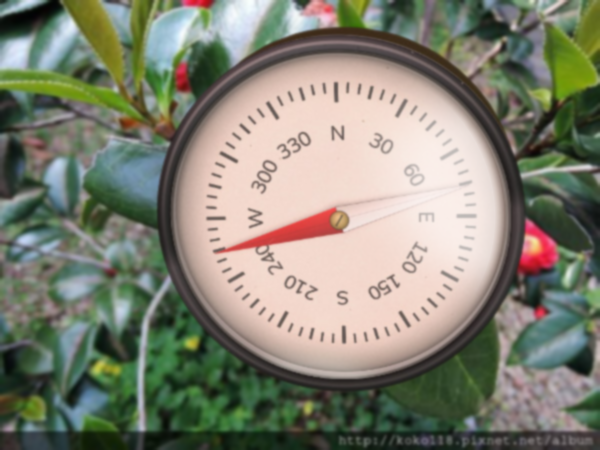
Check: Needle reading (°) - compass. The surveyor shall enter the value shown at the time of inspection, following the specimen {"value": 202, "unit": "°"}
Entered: {"value": 255, "unit": "°"}
